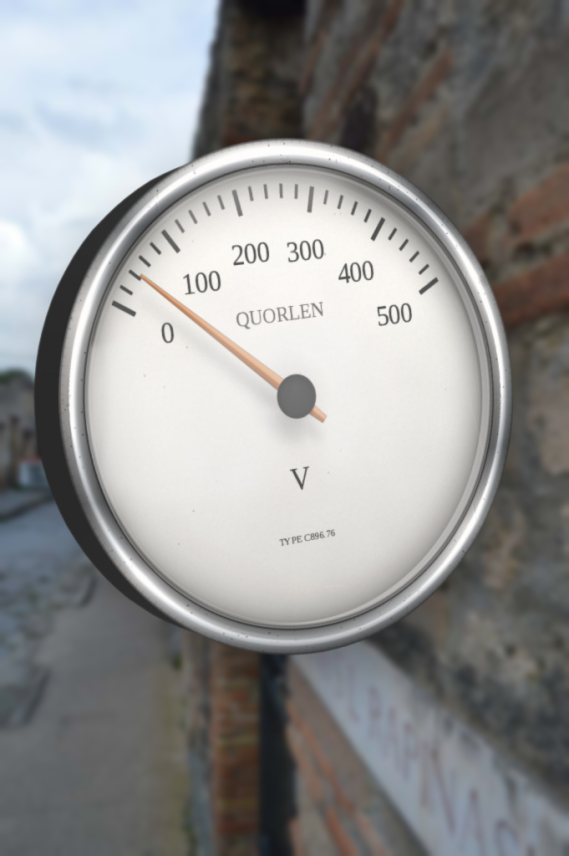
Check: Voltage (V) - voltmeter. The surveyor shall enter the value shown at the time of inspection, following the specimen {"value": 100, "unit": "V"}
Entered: {"value": 40, "unit": "V"}
